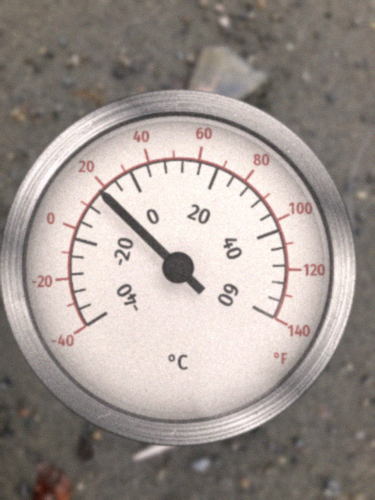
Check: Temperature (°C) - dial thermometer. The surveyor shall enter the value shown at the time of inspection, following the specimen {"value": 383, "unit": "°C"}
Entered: {"value": -8, "unit": "°C"}
